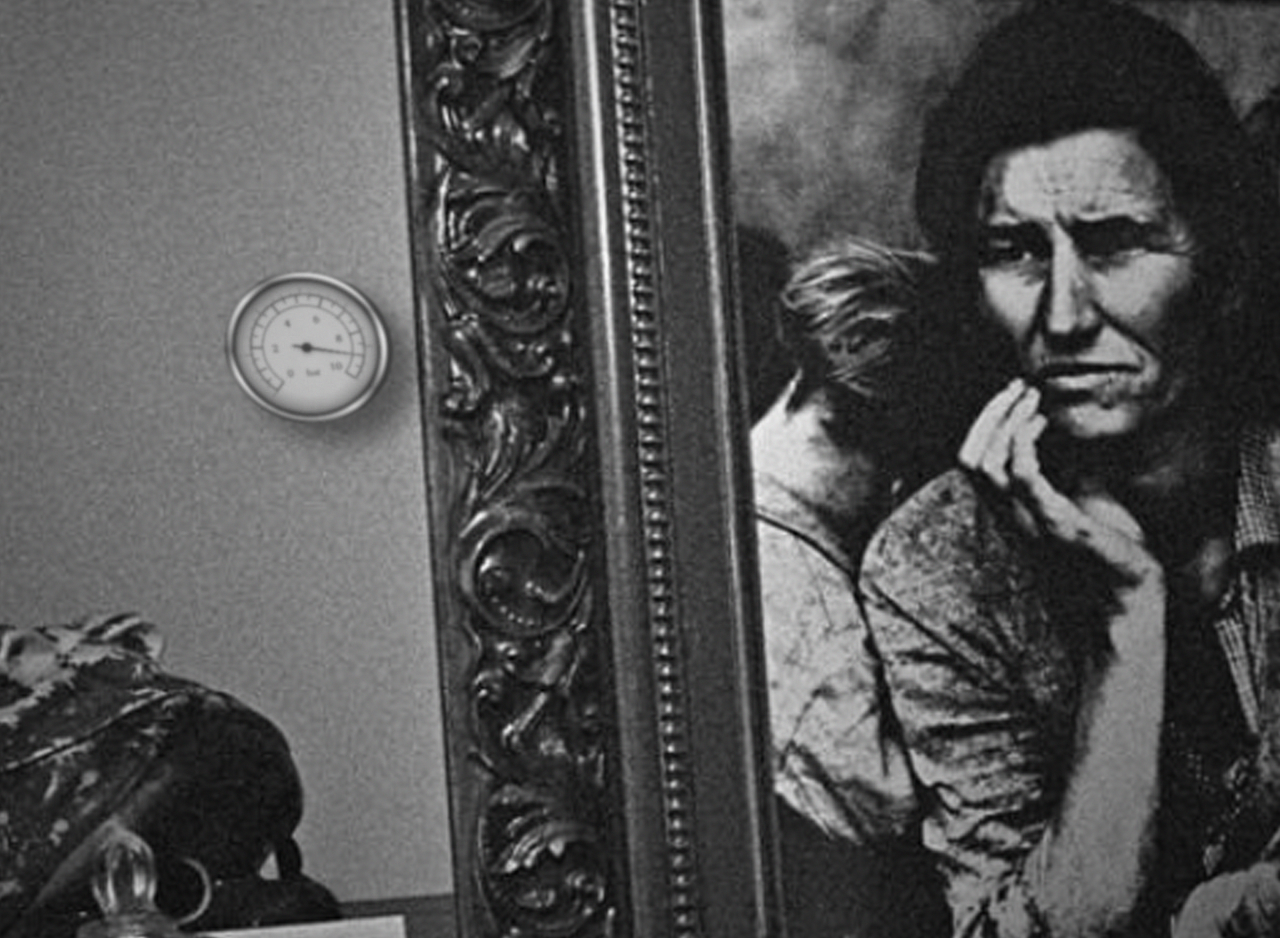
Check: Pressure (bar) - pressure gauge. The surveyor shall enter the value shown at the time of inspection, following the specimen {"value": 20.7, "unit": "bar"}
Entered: {"value": 9, "unit": "bar"}
